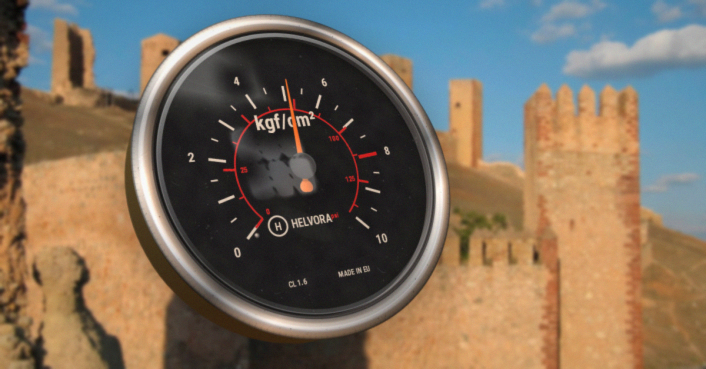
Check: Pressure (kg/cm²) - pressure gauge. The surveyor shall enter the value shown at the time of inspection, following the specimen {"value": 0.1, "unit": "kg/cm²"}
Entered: {"value": 5, "unit": "kg/cm²"}
